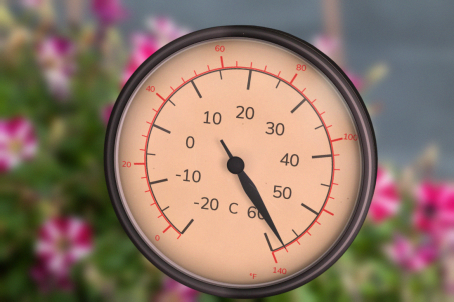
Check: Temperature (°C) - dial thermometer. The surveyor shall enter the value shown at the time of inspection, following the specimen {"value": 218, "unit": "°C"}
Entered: {"value": 57.5, "unit": "°C"}
